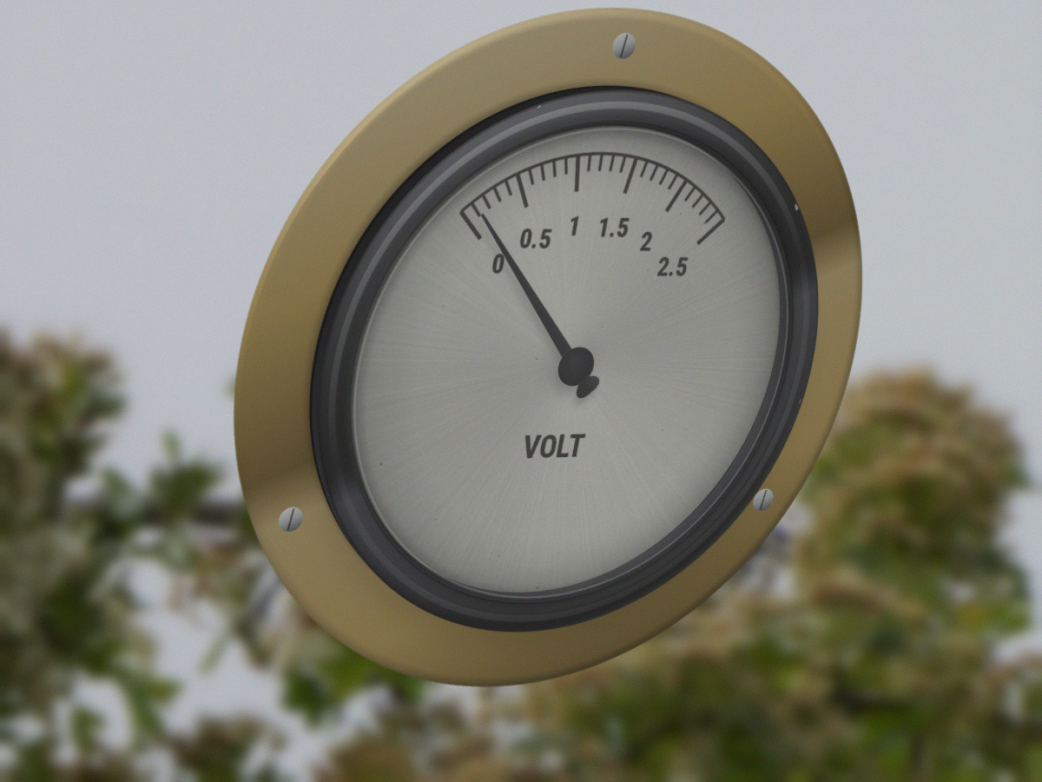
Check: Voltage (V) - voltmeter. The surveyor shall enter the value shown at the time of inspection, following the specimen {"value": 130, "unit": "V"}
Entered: {"value": 0.1, "unit": "V"}
